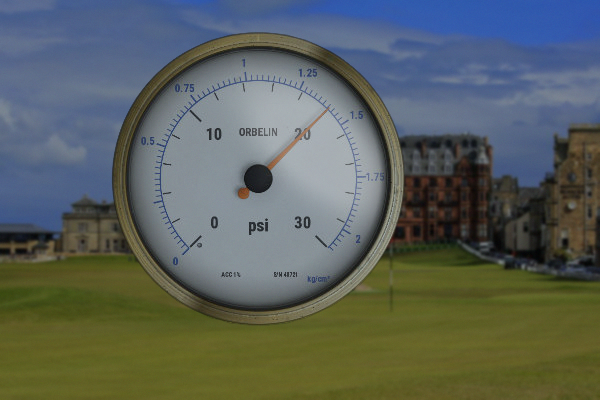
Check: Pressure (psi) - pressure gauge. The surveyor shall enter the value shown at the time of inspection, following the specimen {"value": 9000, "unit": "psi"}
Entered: {"value": 20, "unit": "psi"}
